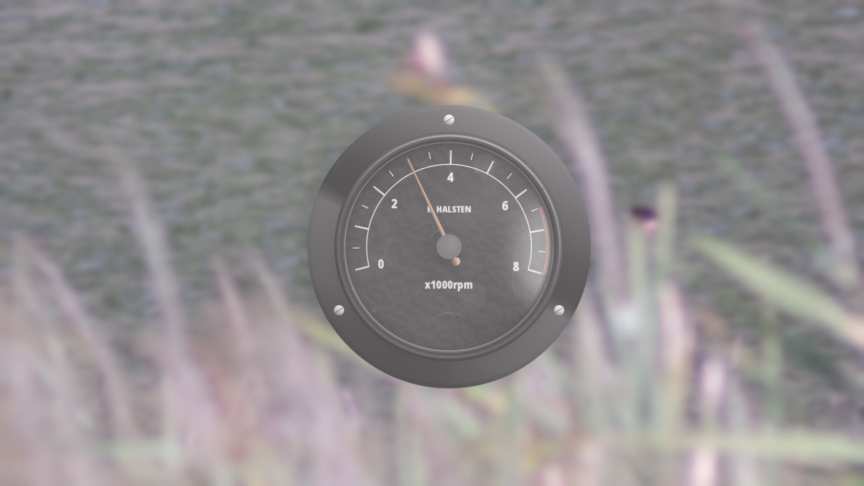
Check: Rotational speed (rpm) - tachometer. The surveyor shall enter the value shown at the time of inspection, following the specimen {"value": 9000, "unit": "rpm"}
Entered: {"value": 3000, "unit": "rpm"}
